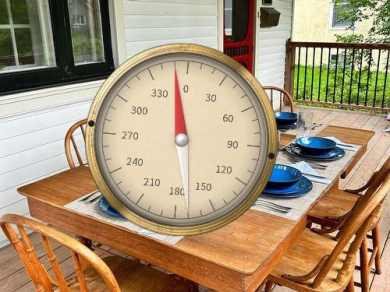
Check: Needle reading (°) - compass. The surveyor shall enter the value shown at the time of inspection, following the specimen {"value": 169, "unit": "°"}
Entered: {"value": 350, "unit": "°"}
